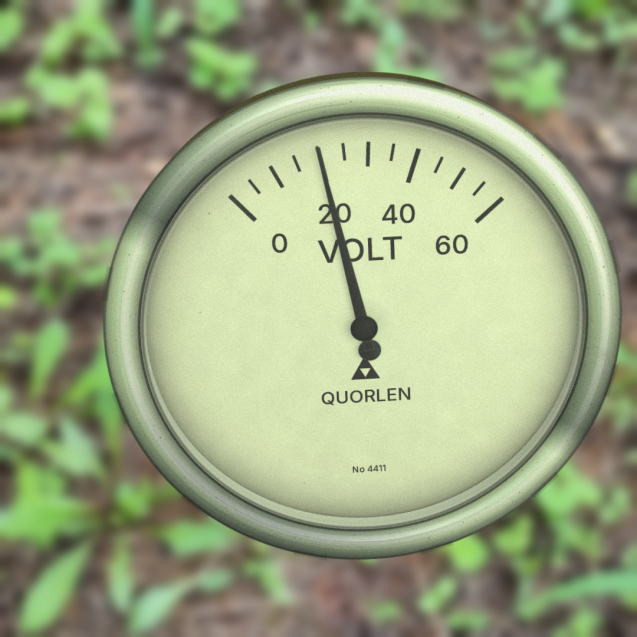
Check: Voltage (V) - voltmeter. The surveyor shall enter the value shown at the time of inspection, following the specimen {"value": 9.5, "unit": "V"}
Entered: {"value": 20, "unit": "V"}
